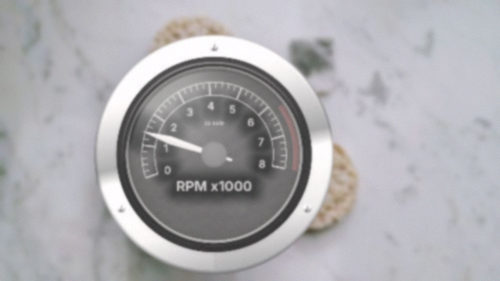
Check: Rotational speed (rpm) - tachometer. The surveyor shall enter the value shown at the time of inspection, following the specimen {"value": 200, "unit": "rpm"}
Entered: {"value": 1400, "unit": "rpm"}
